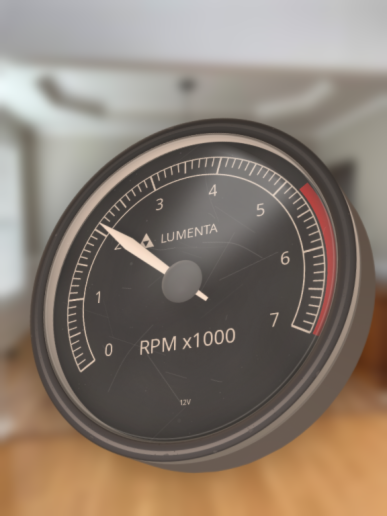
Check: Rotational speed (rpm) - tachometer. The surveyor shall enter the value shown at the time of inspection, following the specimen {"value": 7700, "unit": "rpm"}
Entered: {"value": 2100, "unit": "rpm"}
